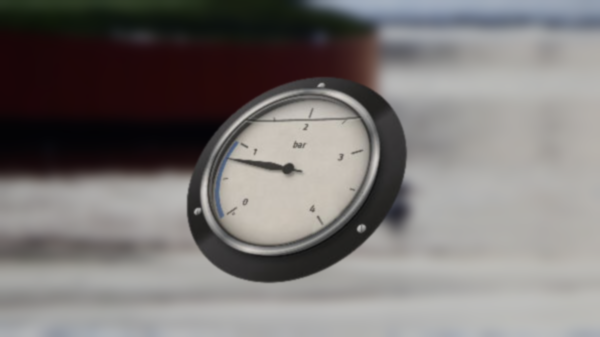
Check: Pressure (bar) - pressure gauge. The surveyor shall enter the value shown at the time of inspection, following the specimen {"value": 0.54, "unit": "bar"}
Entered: {"value": 0.75, "unit": "bar"}
